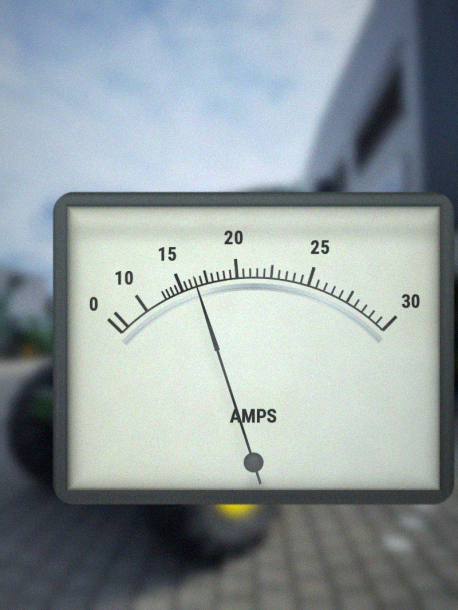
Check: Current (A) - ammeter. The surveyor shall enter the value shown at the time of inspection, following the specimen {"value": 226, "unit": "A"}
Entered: {"value": 16.5, "unit": "A"}
